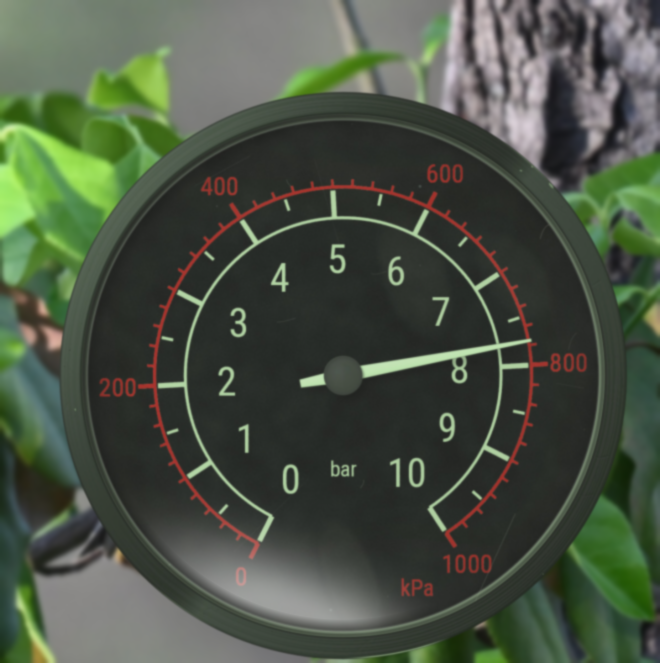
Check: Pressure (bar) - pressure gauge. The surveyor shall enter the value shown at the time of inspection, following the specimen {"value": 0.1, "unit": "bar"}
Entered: {"value": 7.75, "unit": "bar"}
